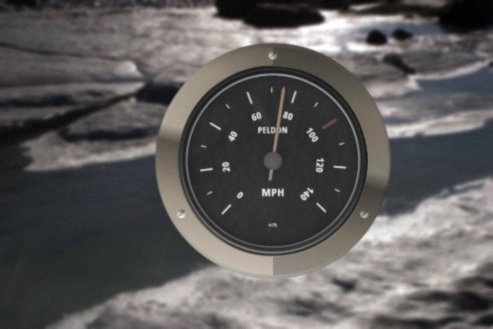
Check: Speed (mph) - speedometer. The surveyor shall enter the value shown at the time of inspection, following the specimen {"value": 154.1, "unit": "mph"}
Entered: {"value": 75, "unit": "mph"}
